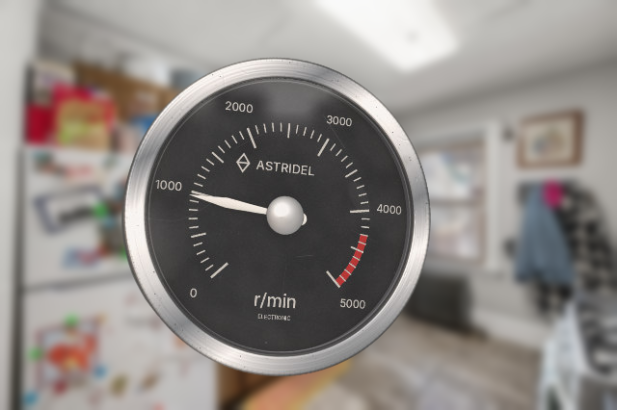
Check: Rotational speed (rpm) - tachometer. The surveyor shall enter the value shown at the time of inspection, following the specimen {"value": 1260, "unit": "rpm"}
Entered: {"value": 950, "unit": "rpm"}
